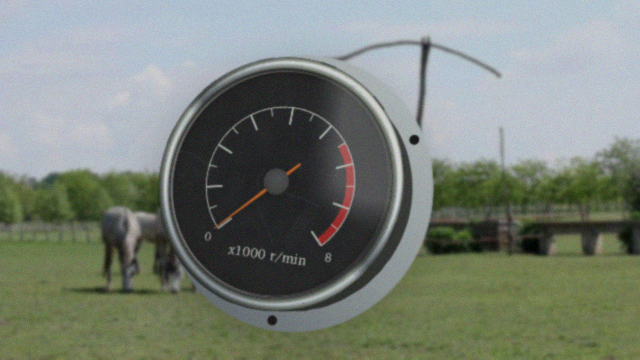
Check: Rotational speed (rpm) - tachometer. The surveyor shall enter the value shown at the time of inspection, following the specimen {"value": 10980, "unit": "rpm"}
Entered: {"value": 0, "unit": "rpm"}
